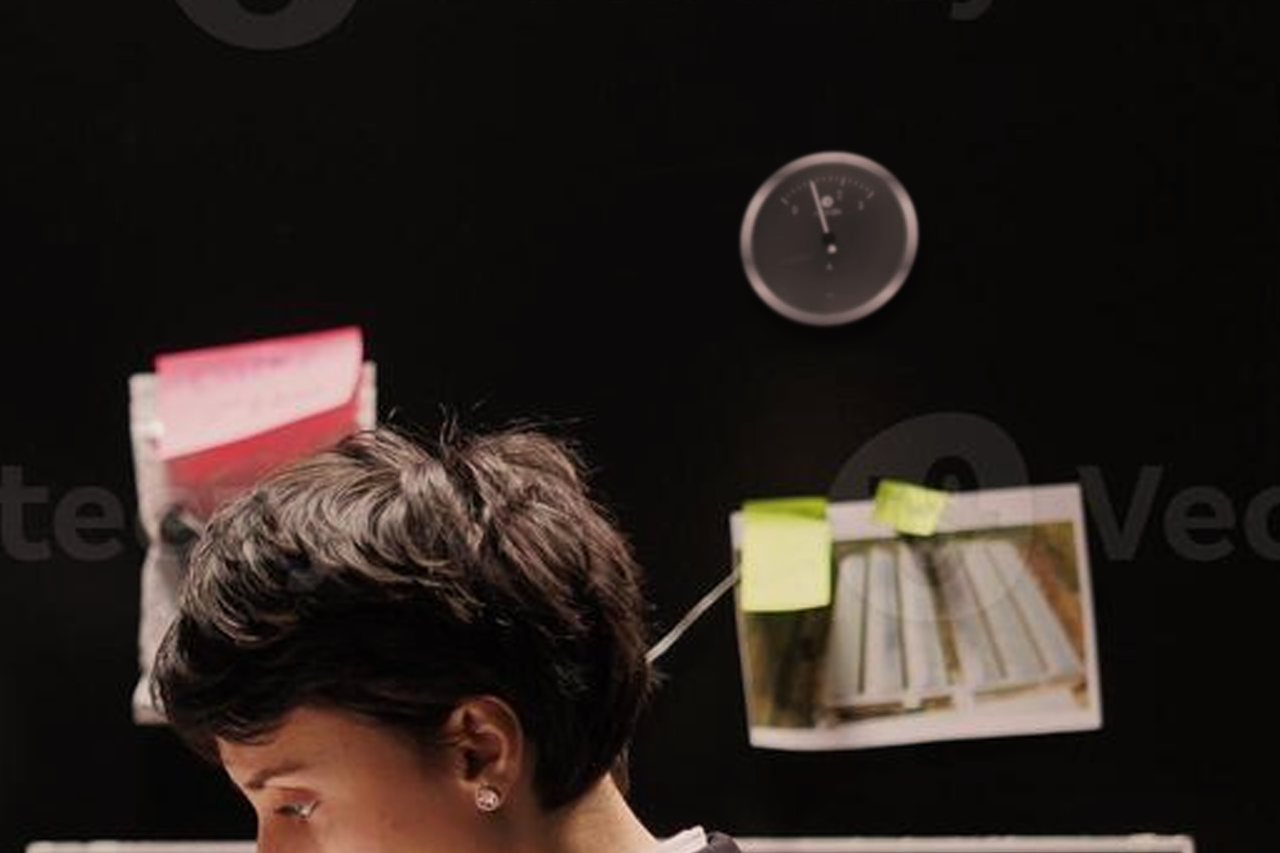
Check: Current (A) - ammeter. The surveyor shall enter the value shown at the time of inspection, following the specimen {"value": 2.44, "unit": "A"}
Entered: {"value": 1, "unit": "A"}
